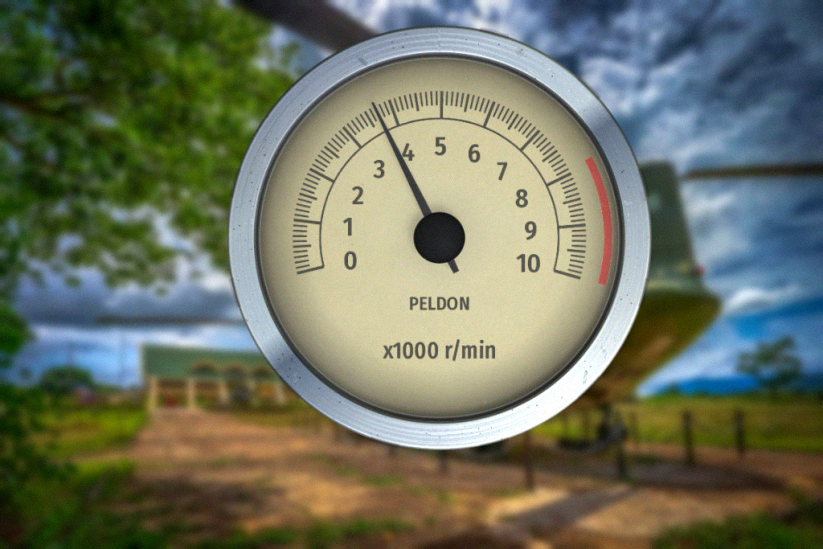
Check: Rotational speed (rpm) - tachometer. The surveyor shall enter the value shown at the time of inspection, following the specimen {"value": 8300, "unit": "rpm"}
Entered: {"value": 3700, "unit": "rpm"}
